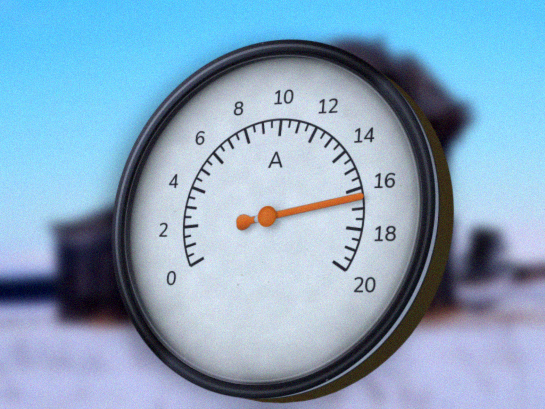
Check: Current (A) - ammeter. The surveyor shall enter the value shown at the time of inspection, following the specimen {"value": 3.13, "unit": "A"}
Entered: {"value": 16.5, "unit": "A"}
